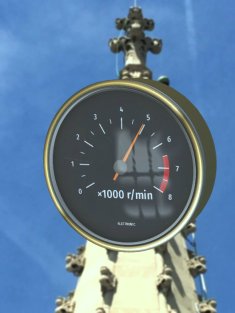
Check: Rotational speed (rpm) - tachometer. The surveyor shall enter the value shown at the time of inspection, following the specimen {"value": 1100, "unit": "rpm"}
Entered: {"value": 5000, "unit": "rpm"}
